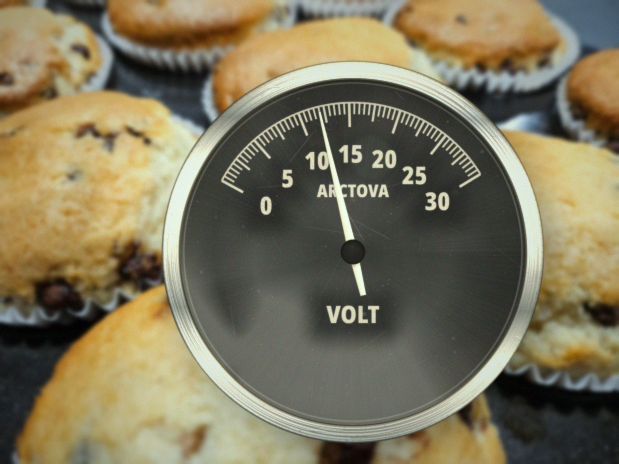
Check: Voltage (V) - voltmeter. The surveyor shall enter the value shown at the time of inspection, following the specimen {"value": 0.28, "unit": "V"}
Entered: {"value": 12, "unit": "V"}
